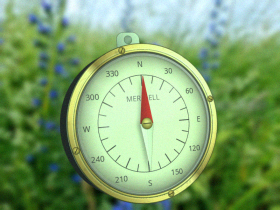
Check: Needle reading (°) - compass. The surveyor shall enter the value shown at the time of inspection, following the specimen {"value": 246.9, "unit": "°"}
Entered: {"value": 0, "unit": "°"}
